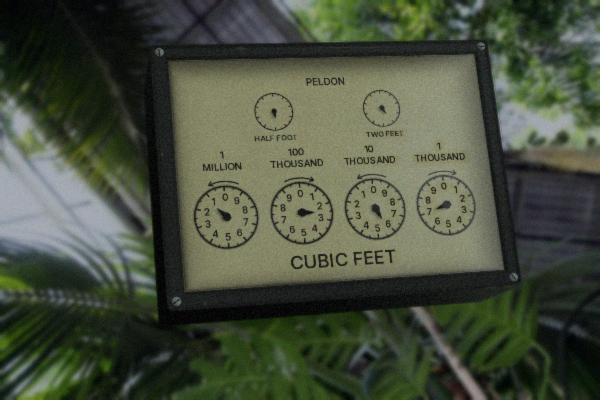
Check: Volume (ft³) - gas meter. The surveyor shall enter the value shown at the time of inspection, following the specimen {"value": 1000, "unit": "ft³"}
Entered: {"value": 125700, "unit": "ft³"}
